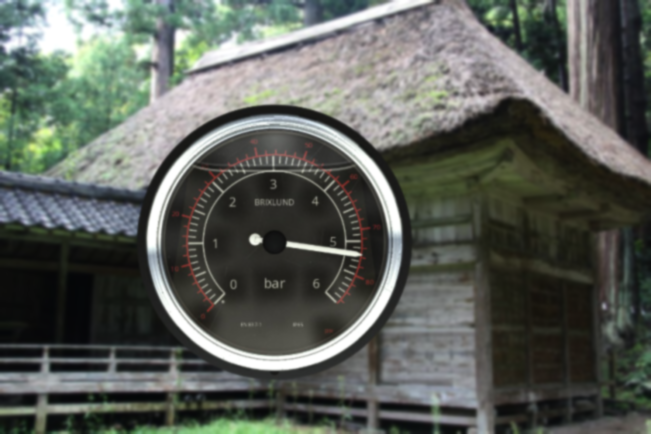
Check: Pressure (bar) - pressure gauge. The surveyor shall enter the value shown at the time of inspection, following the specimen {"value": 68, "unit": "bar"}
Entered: {"value": 5.2, "unit": "bar"}
